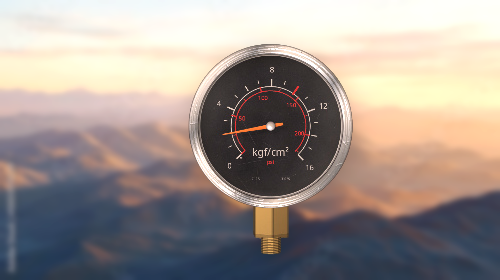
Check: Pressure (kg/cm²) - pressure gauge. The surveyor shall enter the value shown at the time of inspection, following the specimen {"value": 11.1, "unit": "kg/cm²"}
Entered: {"value": 2, "unit": "kg/cm²"}
